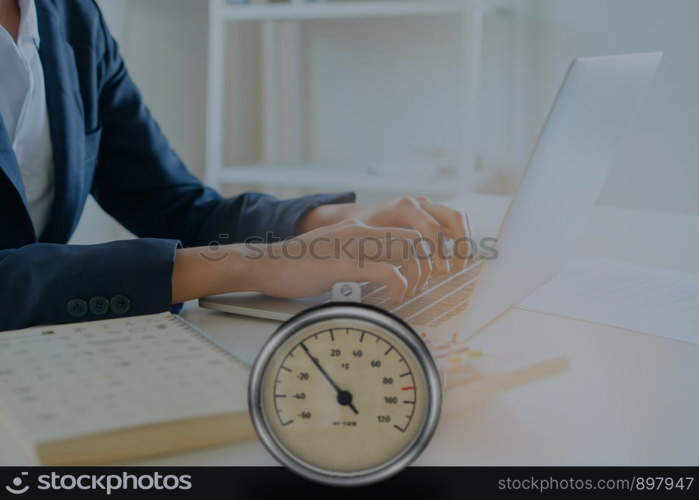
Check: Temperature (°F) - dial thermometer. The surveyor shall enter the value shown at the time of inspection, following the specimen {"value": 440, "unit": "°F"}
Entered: {"value": 0, "unit": "°F"}
